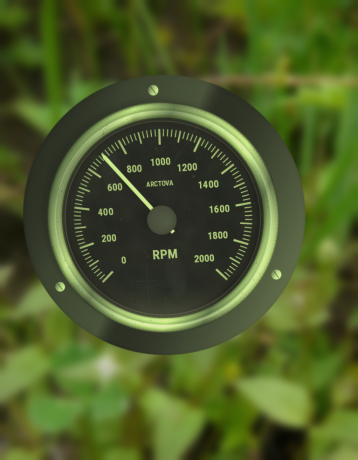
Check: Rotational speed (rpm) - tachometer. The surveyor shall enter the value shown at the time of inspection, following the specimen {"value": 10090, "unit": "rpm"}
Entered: {"value": 700, "unit": "rpm"}
